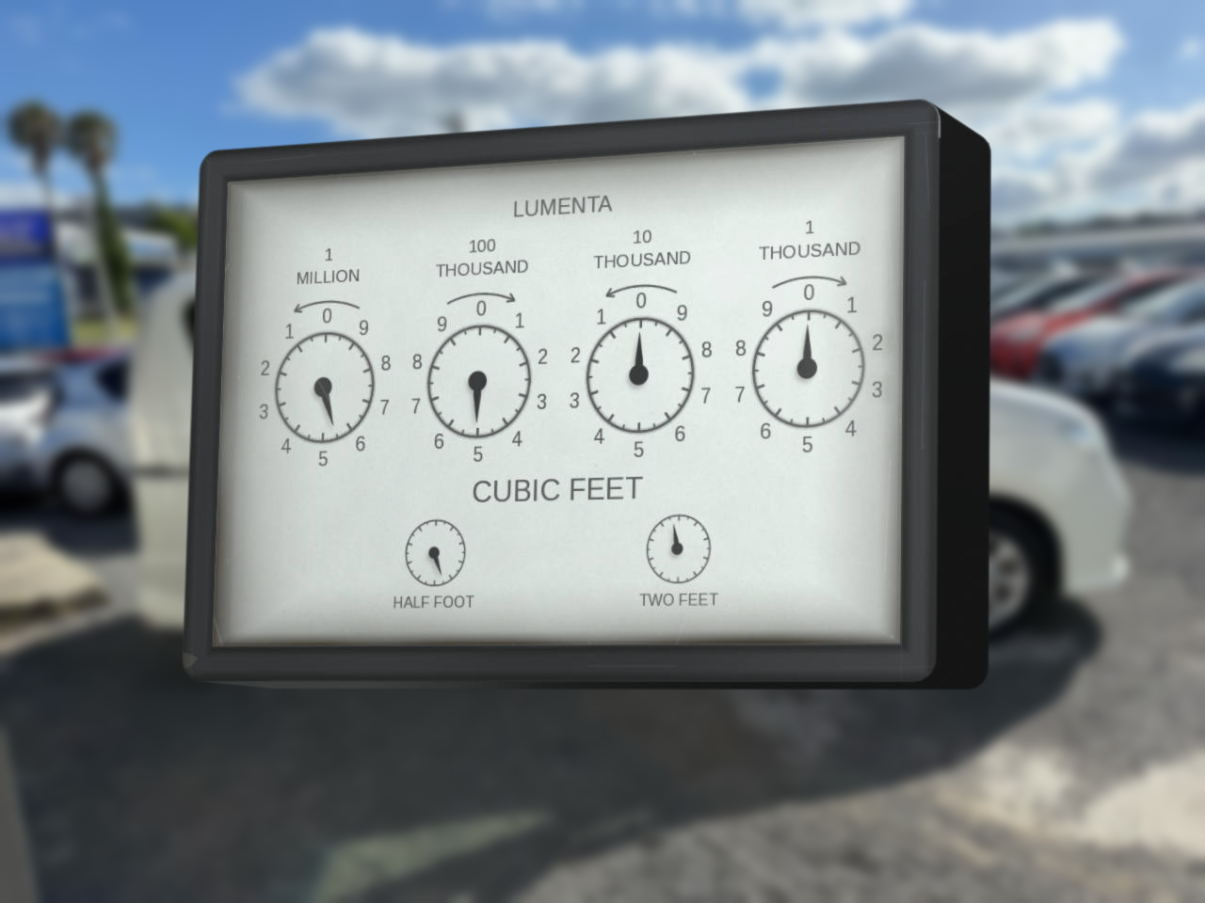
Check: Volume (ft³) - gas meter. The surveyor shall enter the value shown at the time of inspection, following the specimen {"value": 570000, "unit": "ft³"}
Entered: {"value": 550000, "unit": "ft³"}
